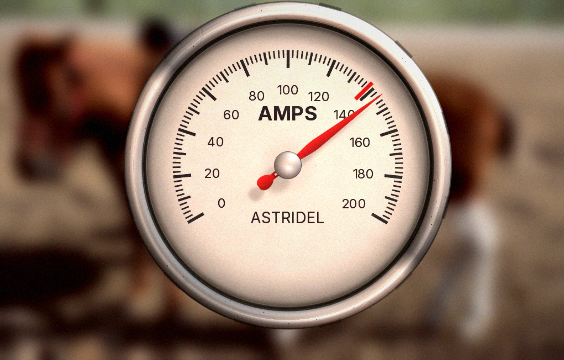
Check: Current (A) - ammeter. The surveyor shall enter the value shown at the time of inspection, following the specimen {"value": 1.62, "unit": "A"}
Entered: {"value": 144, "unit": "A"}
